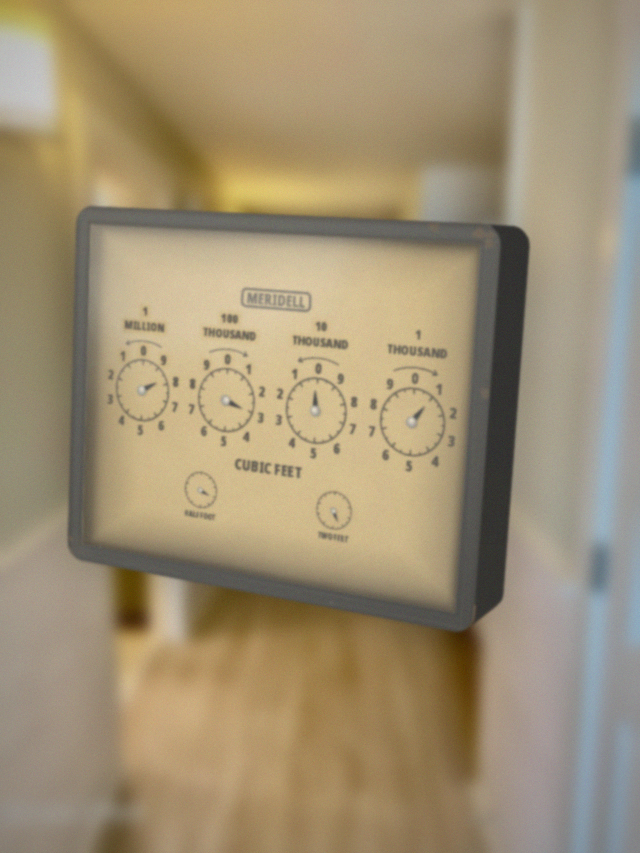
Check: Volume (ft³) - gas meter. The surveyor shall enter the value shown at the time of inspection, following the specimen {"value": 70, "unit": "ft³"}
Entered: {"value": 830100, "unit": "ft³"}
